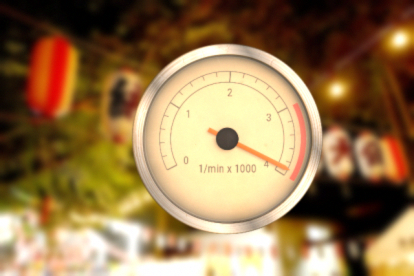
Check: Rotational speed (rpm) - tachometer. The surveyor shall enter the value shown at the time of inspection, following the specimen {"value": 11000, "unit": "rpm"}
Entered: {"value": 3900, "unit": "rpm"}
